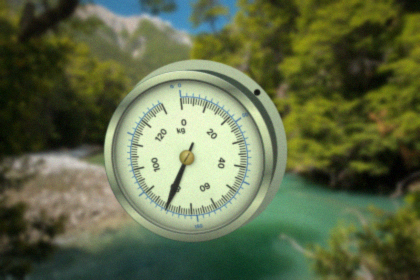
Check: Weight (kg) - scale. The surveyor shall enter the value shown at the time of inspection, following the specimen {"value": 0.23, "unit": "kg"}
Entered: {"value": 80, "unit": "kg"}
